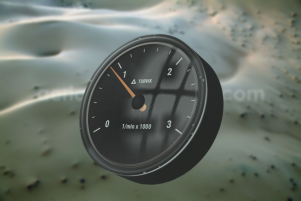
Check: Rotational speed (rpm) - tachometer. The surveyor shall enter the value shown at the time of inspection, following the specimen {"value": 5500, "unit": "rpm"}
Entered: {"value": 900, "unit": "rpm"}
